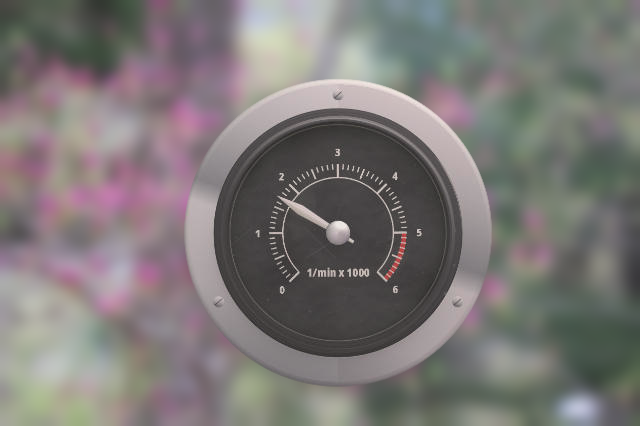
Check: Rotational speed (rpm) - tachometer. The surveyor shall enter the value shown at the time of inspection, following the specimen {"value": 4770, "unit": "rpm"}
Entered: {"value": 1700, "unit": "rpm"}
